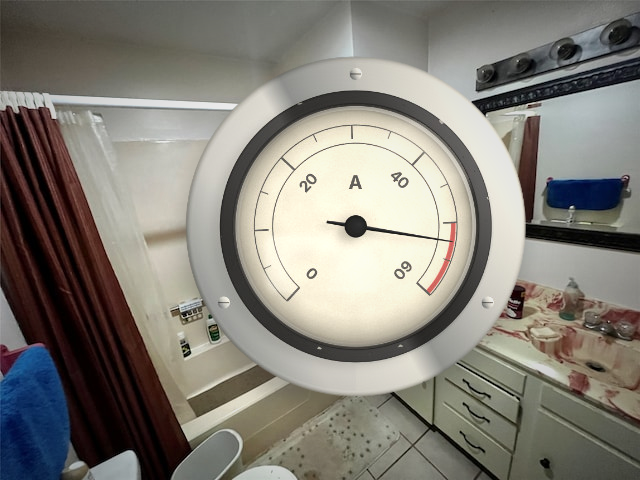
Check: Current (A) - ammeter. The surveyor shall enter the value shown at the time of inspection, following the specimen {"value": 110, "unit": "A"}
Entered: {"value": 52.5, "unit": "A"}
